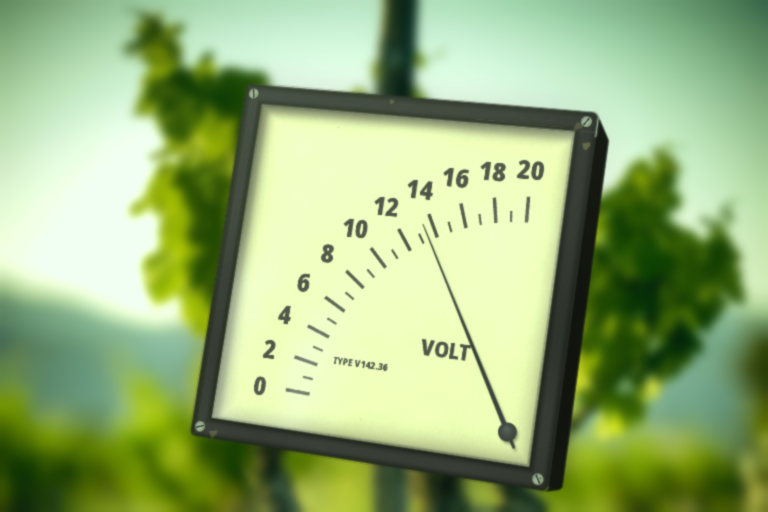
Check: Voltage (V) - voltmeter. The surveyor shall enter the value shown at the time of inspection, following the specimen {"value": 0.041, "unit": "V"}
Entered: {"value": 13.5, "unit": "V"}
